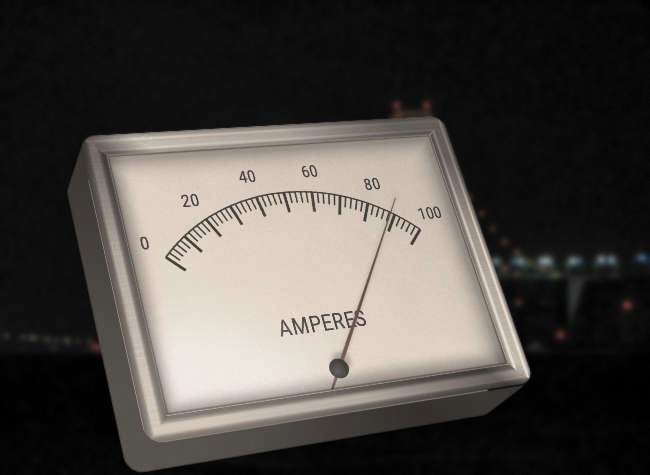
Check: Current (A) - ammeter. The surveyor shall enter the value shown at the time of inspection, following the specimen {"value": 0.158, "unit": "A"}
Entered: {"value": 88, "unit": "A"}
